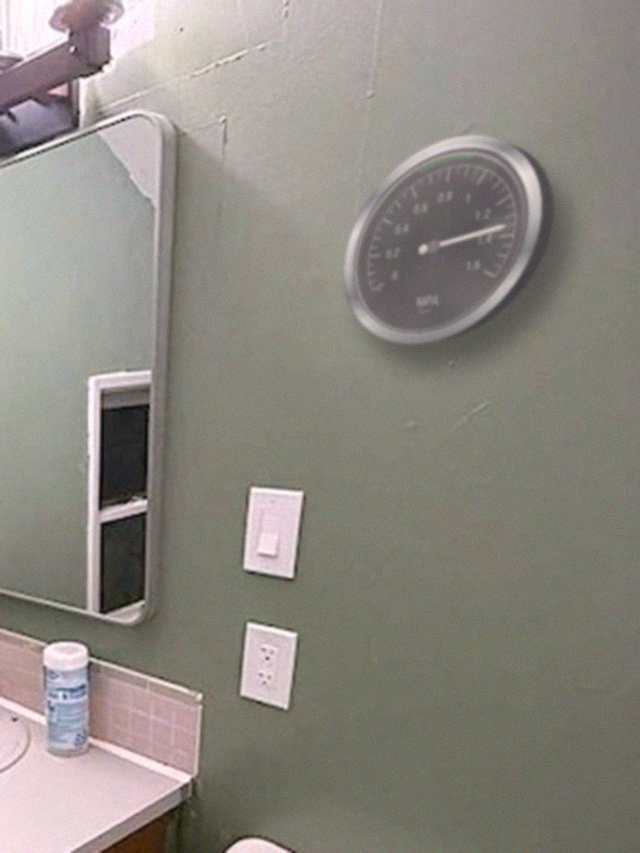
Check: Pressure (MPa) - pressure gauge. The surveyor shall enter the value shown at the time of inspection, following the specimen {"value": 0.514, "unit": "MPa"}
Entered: {"value": 1.35, "unit": "MPa"}
